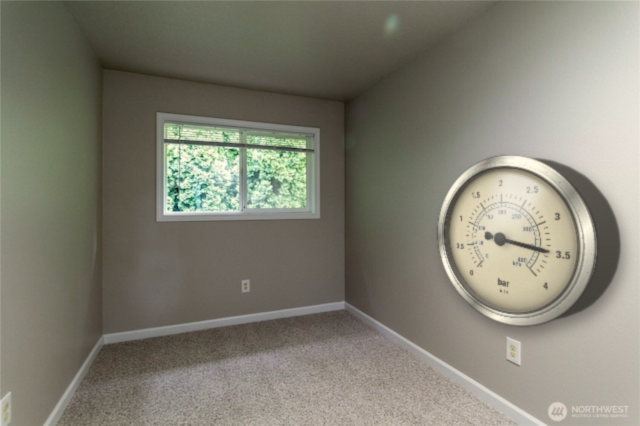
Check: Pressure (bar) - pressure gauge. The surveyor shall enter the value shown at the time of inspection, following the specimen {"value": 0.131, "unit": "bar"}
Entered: {"value": 3.5, "unit": "bar"}
